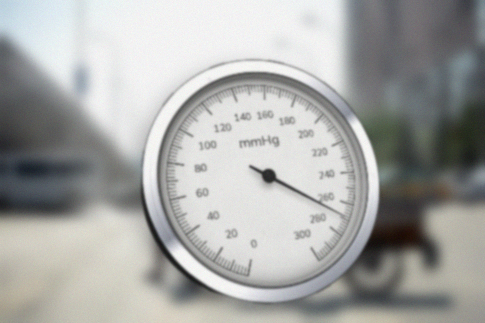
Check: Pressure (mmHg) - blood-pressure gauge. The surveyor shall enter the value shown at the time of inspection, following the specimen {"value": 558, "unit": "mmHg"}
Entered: {"value": 270, "unit": "mmHg"}
